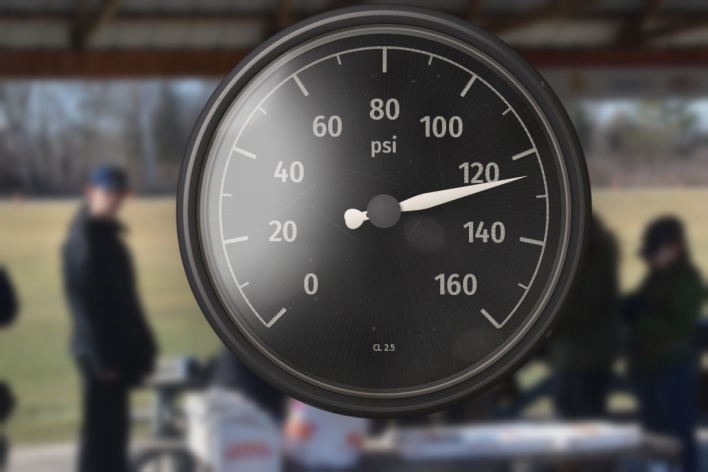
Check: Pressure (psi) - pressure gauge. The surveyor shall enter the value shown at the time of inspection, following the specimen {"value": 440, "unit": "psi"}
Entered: {"value": 125, "unit": "psi"}
